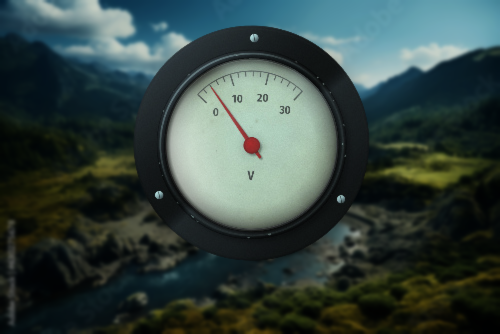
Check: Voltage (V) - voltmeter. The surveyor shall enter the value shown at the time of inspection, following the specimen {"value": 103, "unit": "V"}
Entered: {"value": 4, "unit": "V"}
